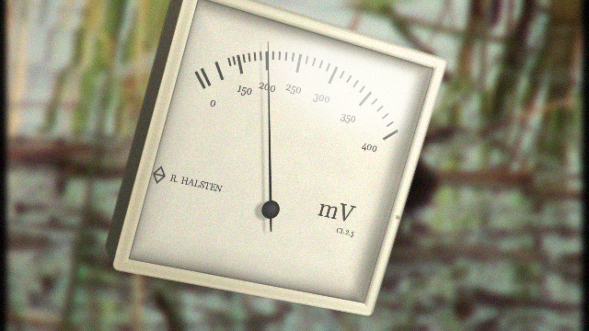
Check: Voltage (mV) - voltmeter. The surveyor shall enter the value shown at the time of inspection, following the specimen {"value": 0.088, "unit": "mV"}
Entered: {"value": 200, "unit": "mV"}
